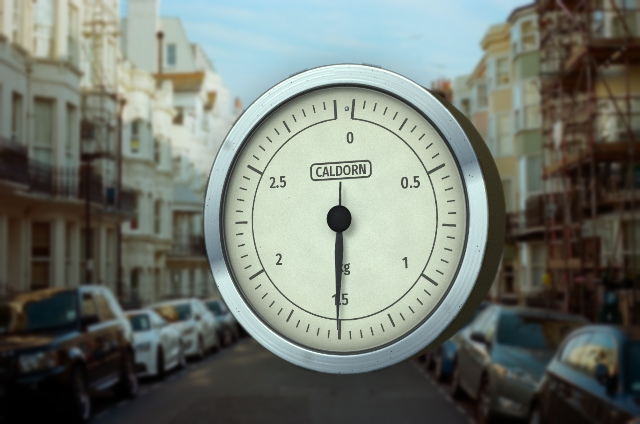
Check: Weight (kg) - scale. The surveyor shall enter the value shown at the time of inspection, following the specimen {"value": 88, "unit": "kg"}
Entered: {"value": 1.5, "unit": "kg"}
